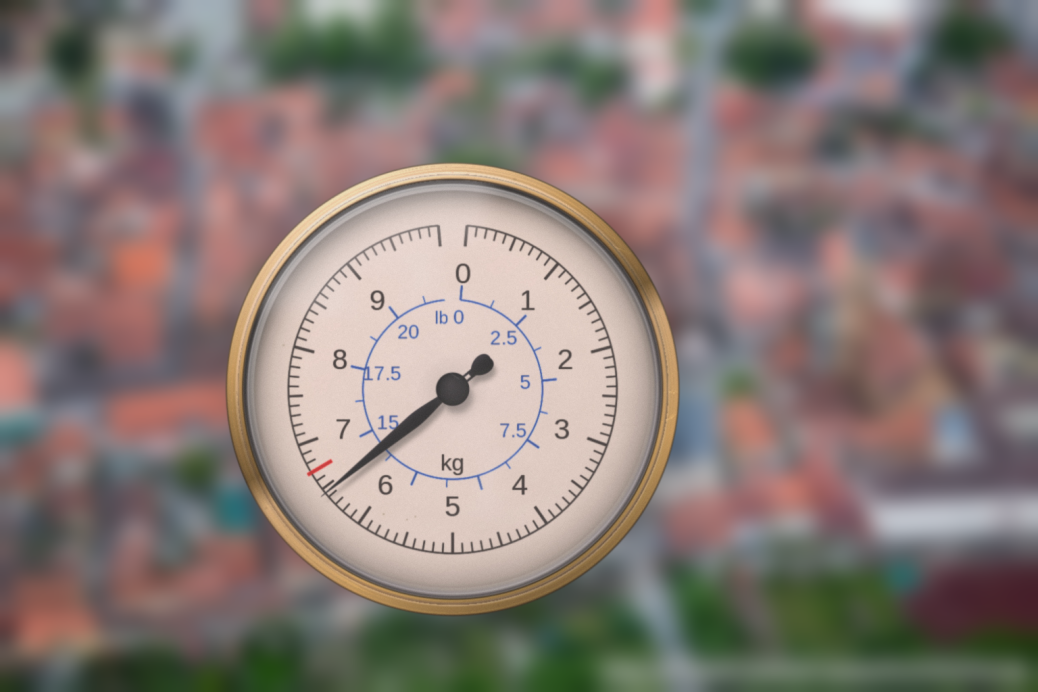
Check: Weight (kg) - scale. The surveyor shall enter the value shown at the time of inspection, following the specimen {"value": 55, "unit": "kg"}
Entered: {"value": 6.45, "unit": "kg"}
